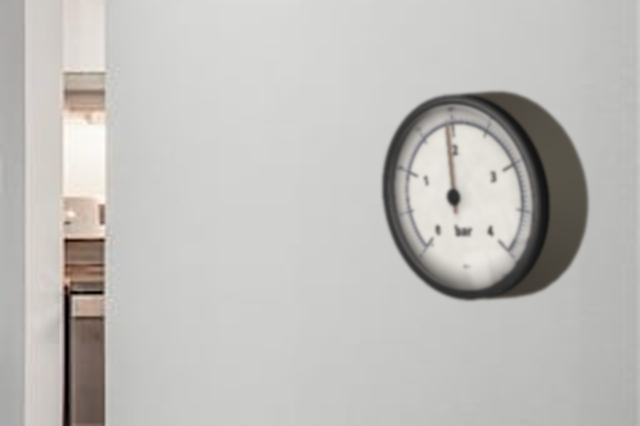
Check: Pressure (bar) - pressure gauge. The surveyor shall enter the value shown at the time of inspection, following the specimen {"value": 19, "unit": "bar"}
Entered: {"value": 2, "unit": "bar"}
